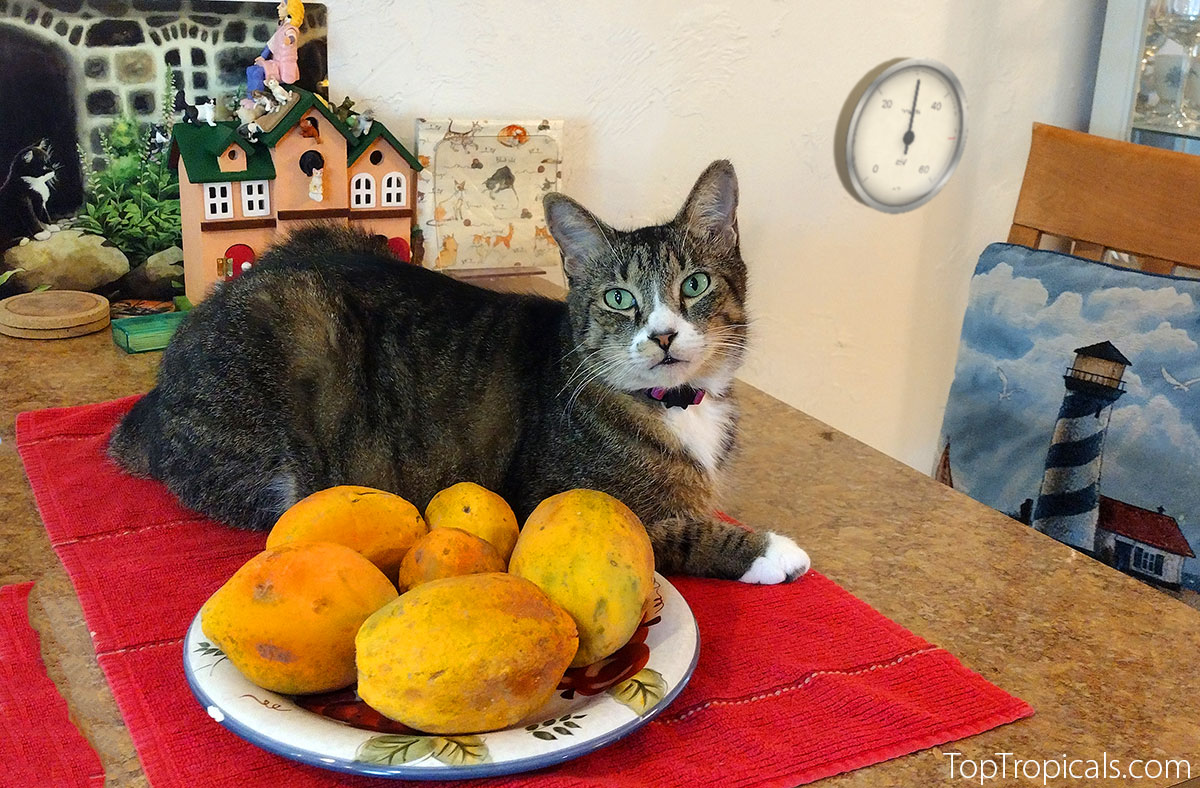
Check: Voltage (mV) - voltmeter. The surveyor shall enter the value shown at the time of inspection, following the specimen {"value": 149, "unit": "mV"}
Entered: {"value": 30, "unit": "mV"}
